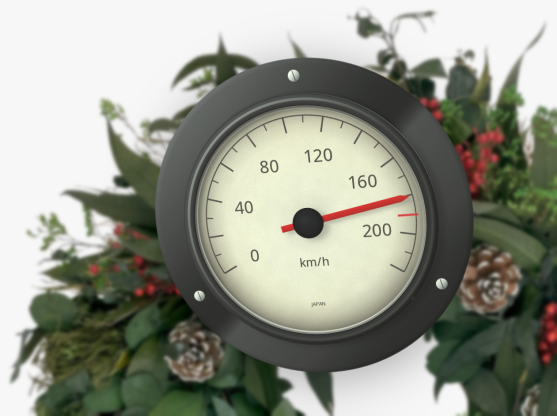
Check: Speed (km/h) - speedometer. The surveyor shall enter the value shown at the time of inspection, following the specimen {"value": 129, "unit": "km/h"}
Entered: {"value": 180, "unit": "km/h"}
